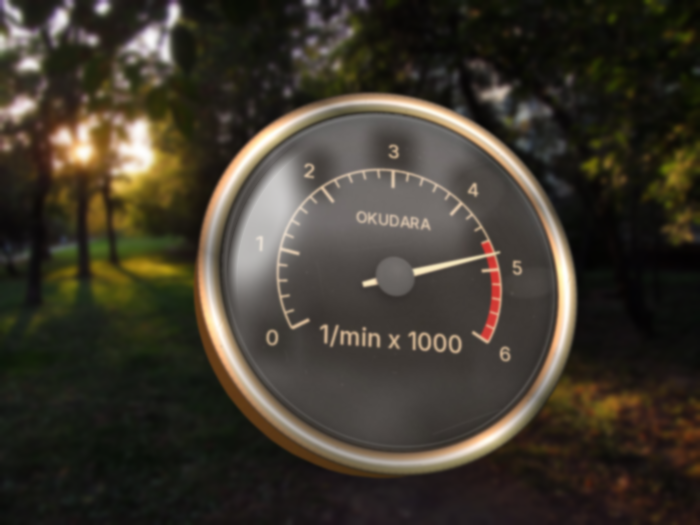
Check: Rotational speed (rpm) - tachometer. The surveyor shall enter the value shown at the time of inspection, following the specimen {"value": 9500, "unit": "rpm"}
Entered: {"value": 4800, "unit": "rpm"}
